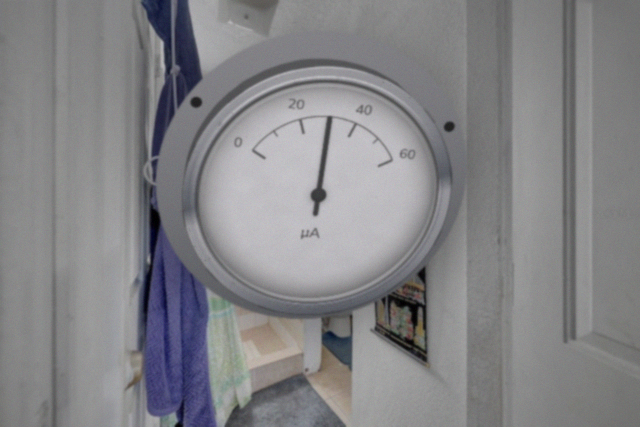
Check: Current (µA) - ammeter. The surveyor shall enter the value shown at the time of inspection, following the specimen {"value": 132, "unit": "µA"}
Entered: {"value": 30, "unit": "µA"}
